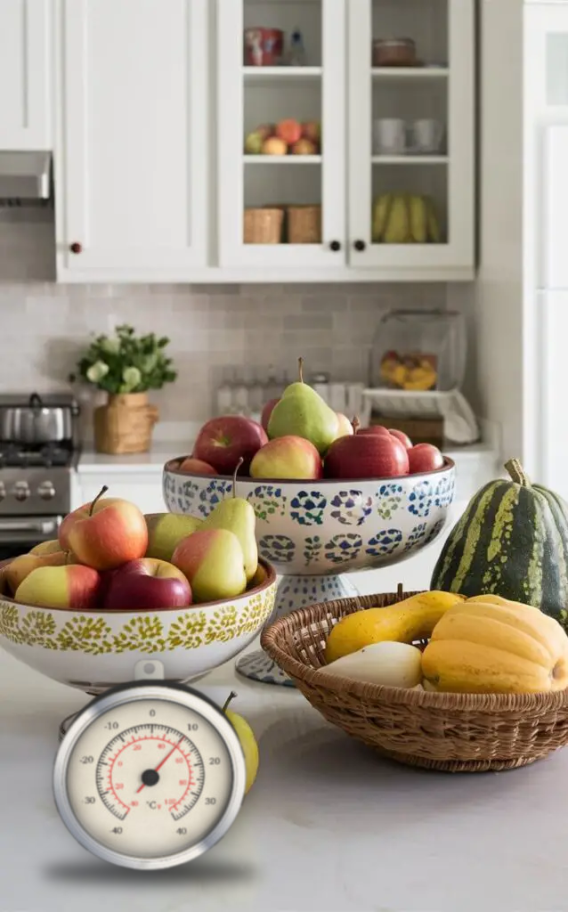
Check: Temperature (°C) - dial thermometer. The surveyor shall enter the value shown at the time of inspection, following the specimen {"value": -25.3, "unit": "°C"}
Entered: {"value": 10, "unit": "°C"}
